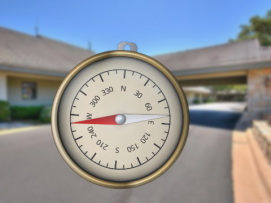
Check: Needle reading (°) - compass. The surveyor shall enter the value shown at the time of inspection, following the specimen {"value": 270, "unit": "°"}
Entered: {"value": 260, "unit": "°"}
